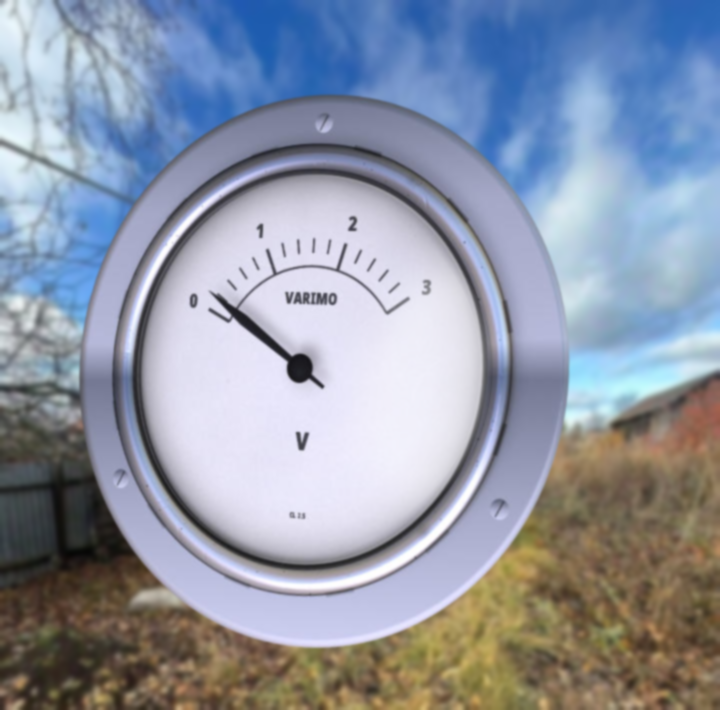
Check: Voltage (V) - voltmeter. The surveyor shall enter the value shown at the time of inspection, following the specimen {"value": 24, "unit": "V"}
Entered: {"value": 0.2, "unit": "V"}
